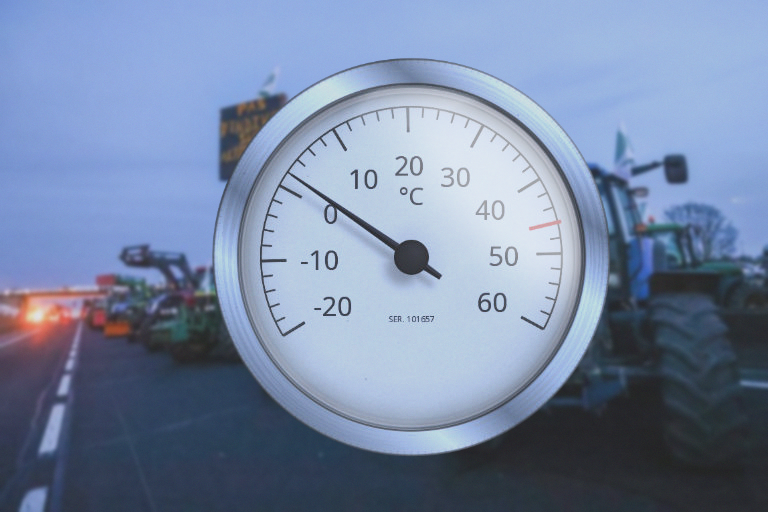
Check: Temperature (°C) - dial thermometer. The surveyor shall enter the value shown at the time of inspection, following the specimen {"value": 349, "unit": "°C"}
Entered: {"value": 2, "unit": "°C"}
